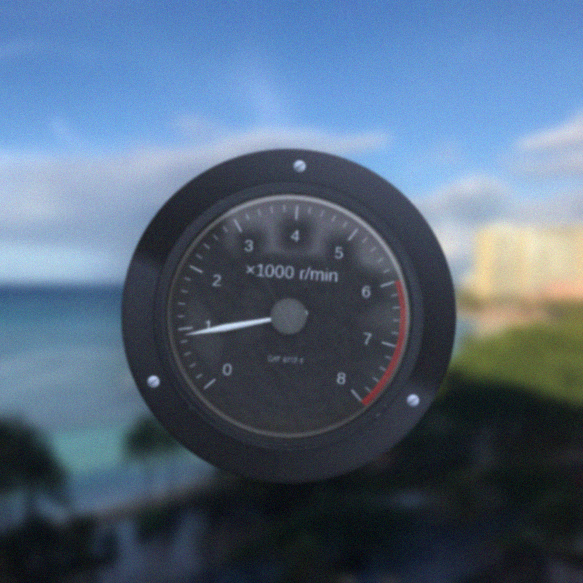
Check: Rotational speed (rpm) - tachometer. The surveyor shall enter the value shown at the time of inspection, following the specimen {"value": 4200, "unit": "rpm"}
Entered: {"value": 900, "unit": "rpm"}
